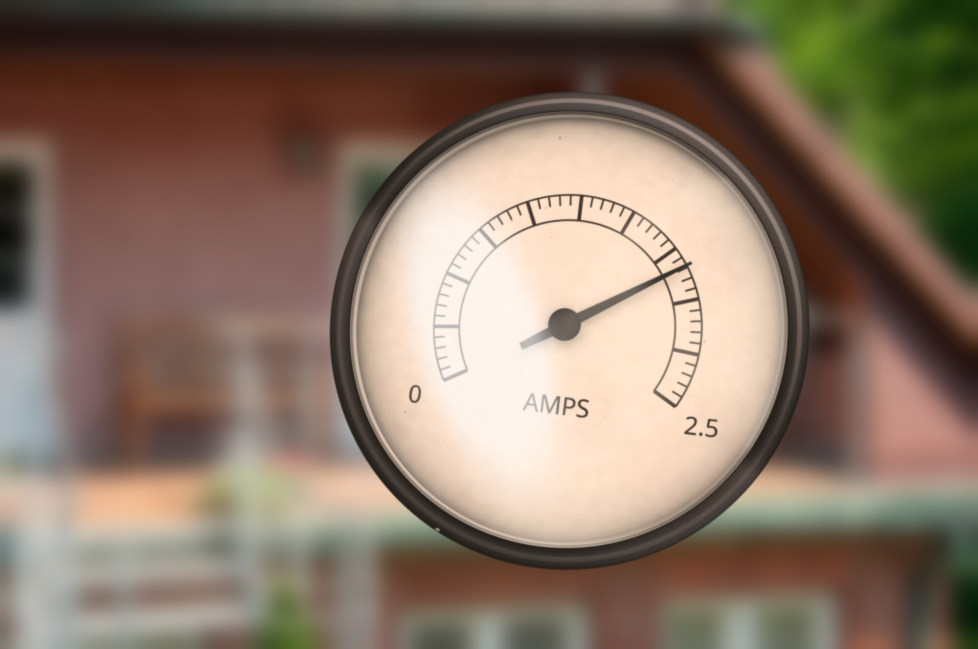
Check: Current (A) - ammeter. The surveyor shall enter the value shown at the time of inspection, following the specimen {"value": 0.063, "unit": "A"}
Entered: {"value": 1.85, "unit": "A"}
